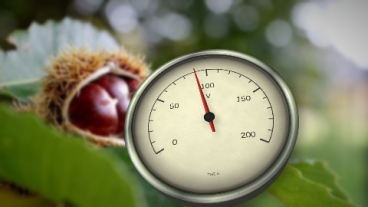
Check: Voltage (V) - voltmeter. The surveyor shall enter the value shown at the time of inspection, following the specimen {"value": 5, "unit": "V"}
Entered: {"value": 90, "unit": "V"}
